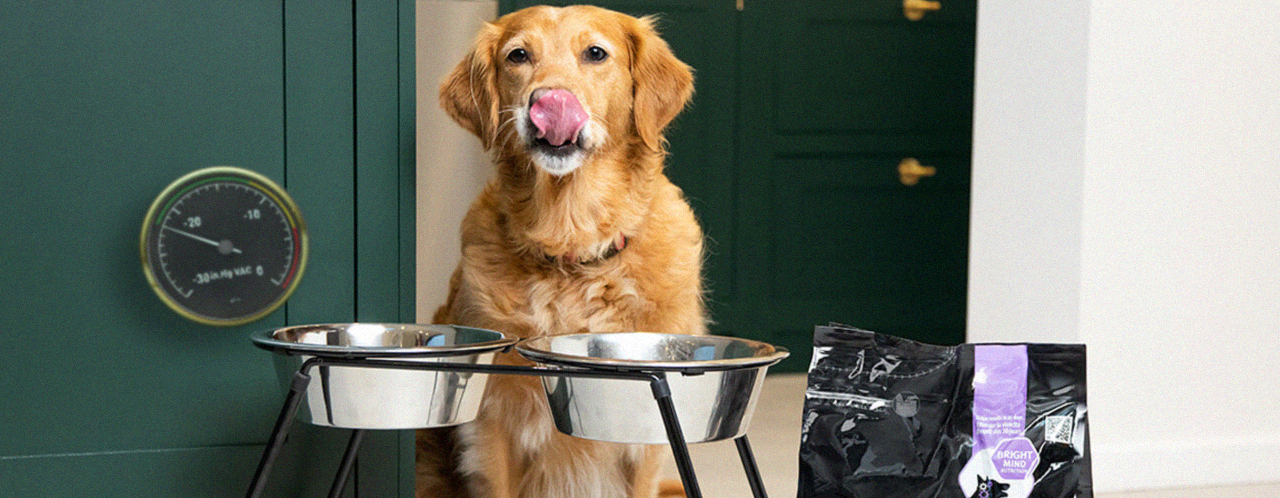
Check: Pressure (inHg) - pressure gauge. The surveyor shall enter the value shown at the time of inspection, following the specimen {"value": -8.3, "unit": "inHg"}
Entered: {"value": -22, "unit": "inHg"}
